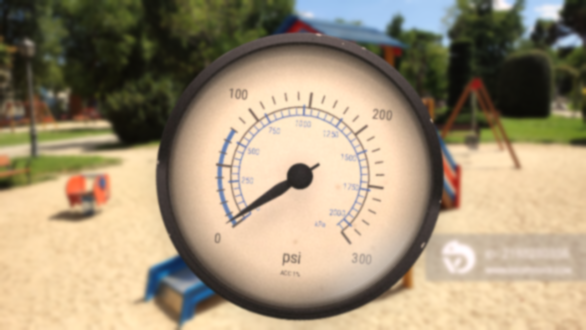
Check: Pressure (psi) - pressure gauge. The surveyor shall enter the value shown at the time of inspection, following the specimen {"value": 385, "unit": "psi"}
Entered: {"value": 5, "unit": "psi"}
